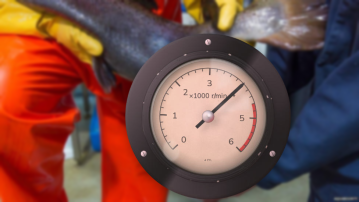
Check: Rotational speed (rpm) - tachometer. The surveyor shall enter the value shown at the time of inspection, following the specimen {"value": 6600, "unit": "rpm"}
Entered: {"value": 4000, "unit": "rpm"}
